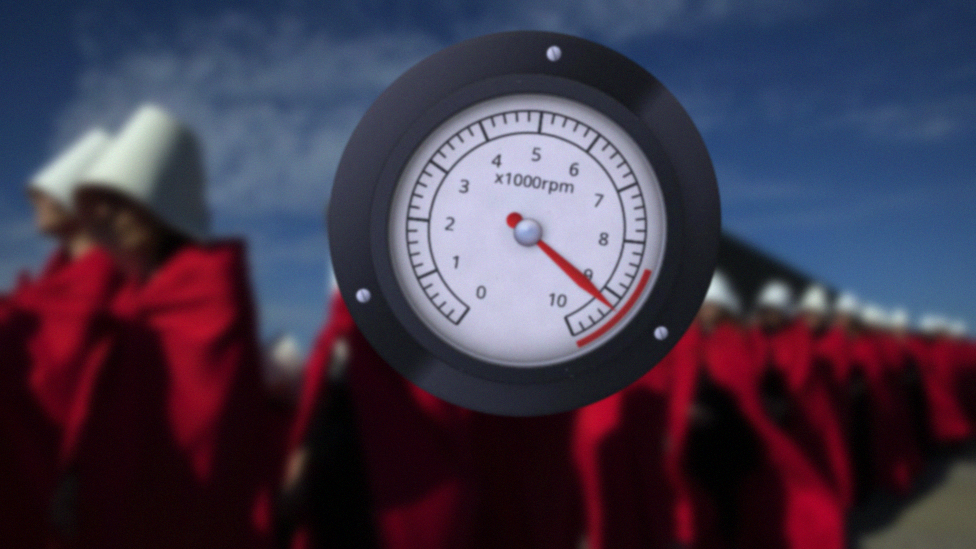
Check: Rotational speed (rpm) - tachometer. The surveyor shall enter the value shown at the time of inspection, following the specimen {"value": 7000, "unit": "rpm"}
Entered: {"value": 9200, "unit": "rpm"}
